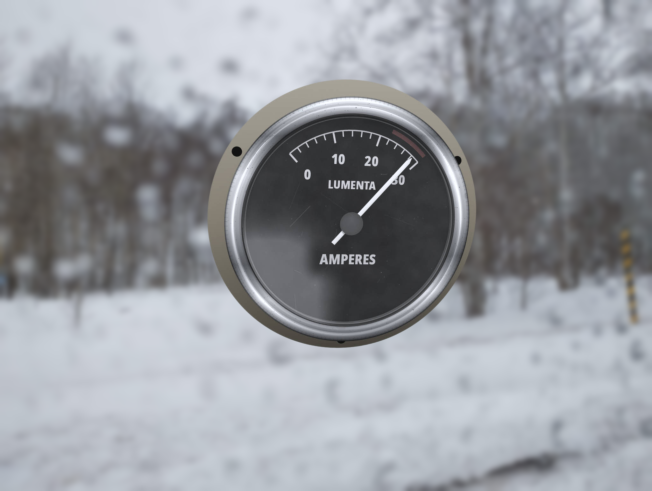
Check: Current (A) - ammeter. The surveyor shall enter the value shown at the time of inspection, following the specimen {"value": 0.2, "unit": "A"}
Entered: {"value": 28, "unit": "A"}
